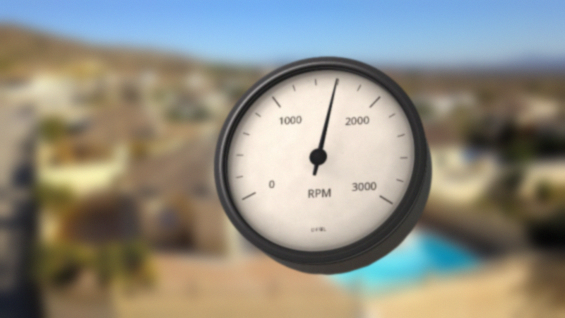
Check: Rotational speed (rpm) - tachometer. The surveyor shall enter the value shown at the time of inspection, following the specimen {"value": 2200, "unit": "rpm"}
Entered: {"value": 1600, "unit": "rpm"}
